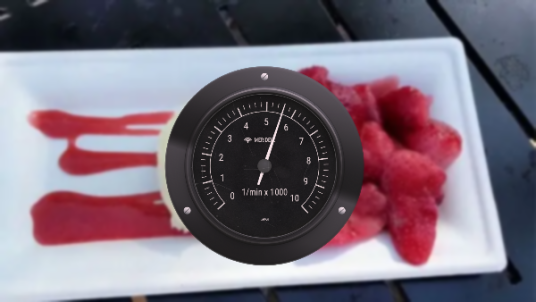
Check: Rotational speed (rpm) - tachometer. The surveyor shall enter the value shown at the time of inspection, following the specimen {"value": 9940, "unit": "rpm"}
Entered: {"value": 5600, "unit": "rpm"}
